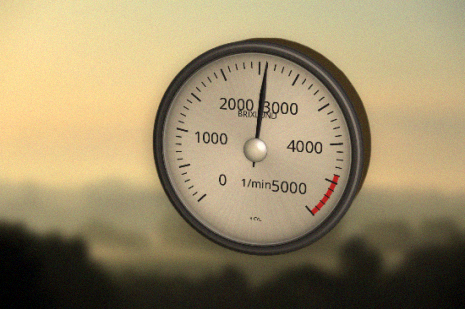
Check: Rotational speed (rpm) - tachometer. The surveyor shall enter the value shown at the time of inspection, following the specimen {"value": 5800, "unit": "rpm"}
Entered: {"value": 2600, "unit": "rpm"}
